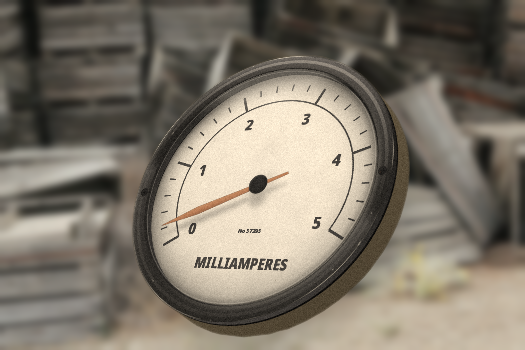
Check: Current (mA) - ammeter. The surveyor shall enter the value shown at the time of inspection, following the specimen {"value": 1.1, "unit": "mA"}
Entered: {"value": 0.2, "unit": "mA"}
